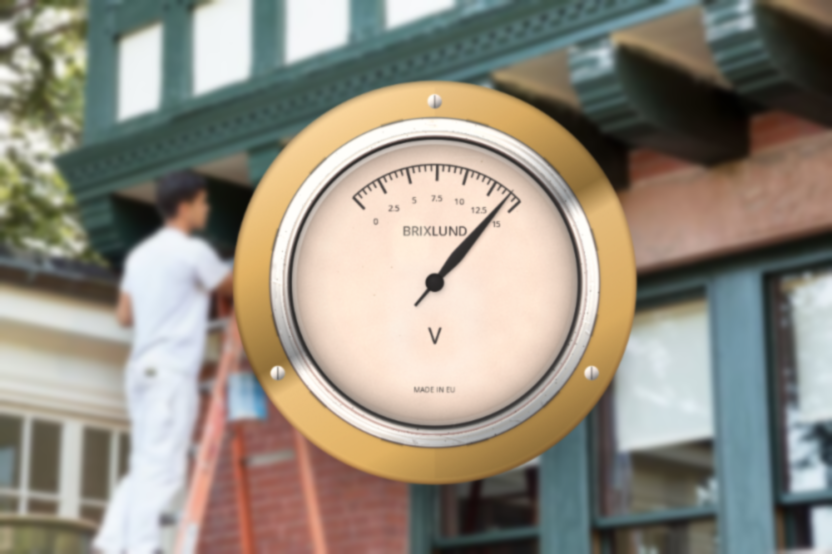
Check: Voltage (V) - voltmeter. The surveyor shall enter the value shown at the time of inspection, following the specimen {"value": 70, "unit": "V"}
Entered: {"value": 14, "unit": "V"}
